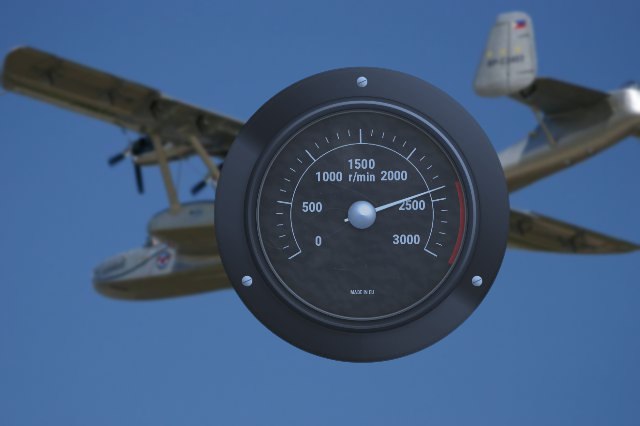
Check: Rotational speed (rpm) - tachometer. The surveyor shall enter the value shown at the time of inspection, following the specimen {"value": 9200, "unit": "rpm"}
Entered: {"value": 2400, "unit": "rpm"}
